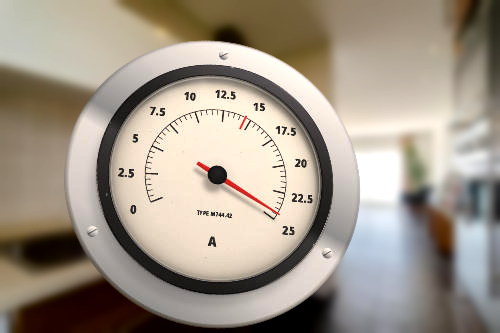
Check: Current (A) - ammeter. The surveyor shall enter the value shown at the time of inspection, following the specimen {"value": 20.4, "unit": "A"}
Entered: {"value": 24.5, "unit": "A"}
